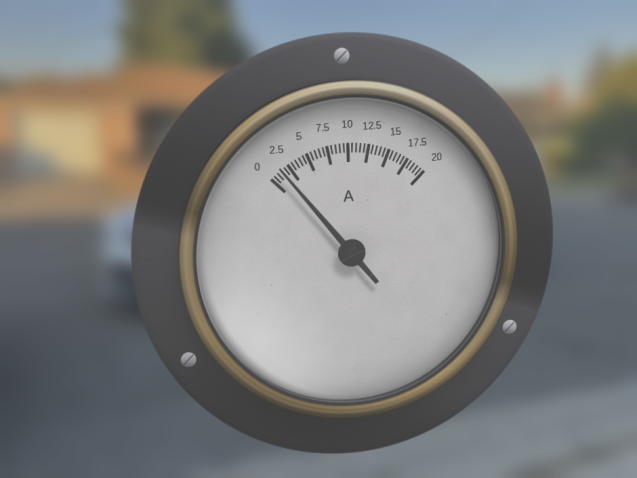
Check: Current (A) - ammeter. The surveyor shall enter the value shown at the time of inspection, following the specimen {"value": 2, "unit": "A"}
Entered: {"value": 1.5, "unit": "A"}
